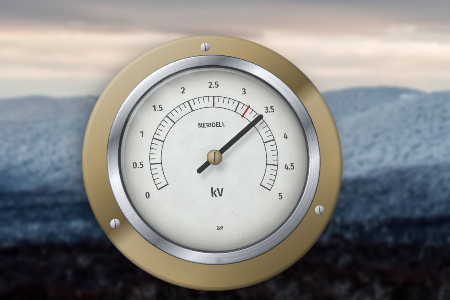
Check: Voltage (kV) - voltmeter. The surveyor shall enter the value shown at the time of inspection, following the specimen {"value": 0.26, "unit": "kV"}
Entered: {"value": 3.5, "unit": "kV"}
